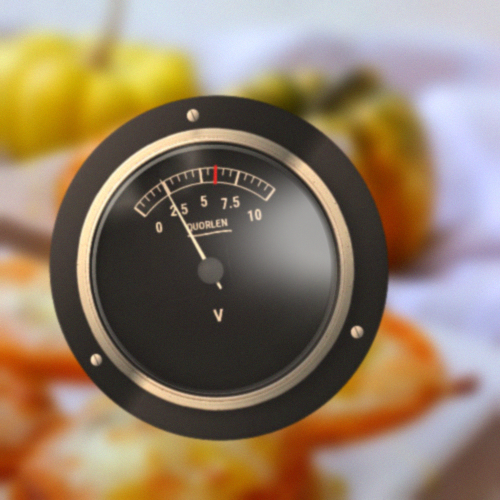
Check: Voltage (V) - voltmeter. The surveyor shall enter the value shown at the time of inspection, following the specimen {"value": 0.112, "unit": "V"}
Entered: {"value": 2.5, "unit": "V"}
